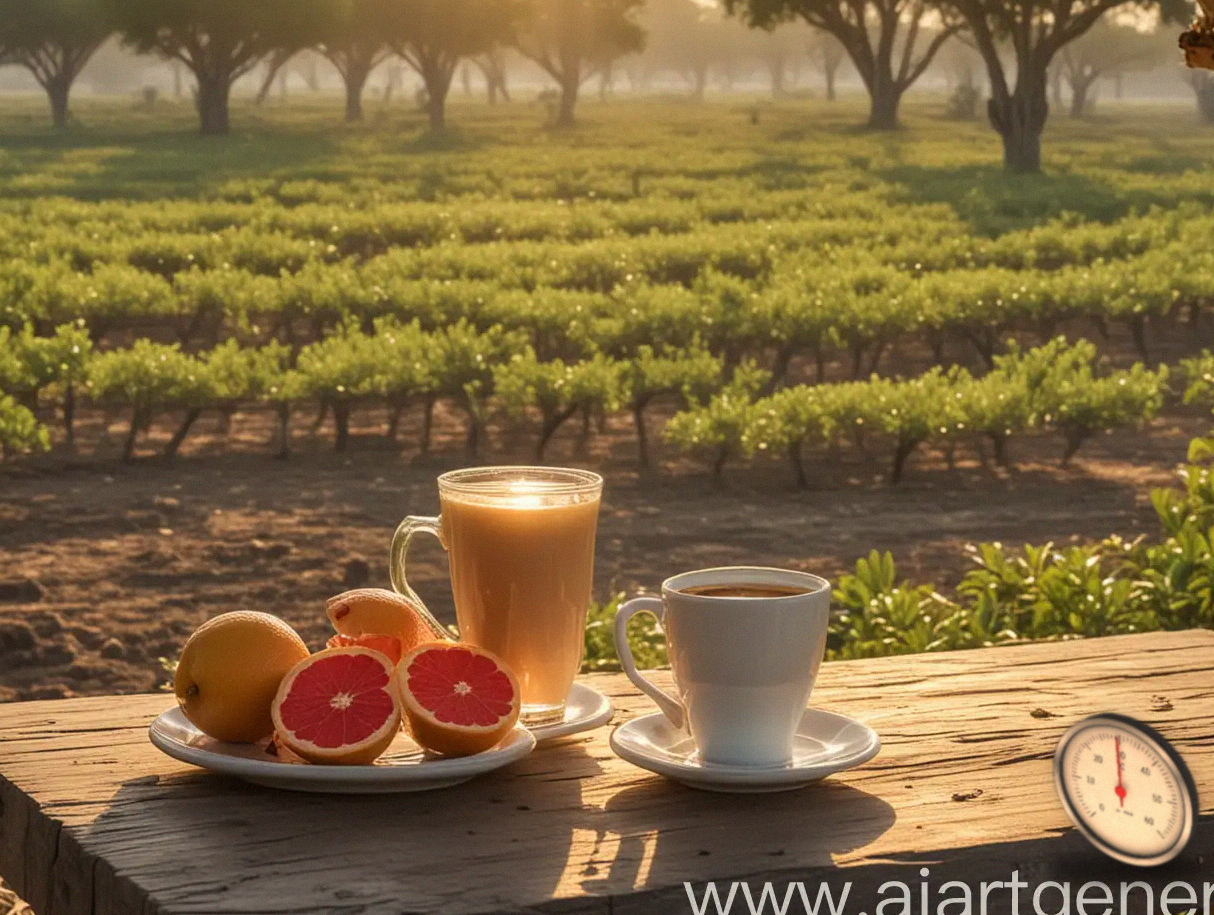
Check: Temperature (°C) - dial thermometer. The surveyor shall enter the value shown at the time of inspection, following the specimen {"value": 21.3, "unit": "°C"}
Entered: {"value": 30, "unit": "°C"}
